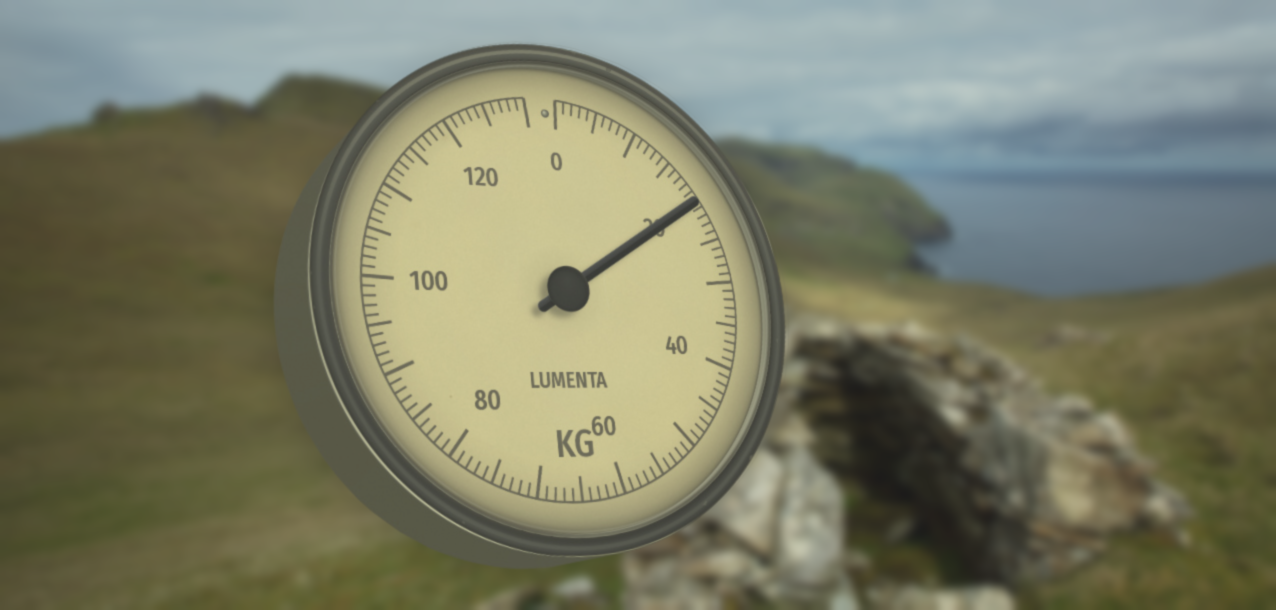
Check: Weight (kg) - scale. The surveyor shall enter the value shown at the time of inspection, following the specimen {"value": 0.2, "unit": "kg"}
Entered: {"value": 20, "unit": "kg"}
